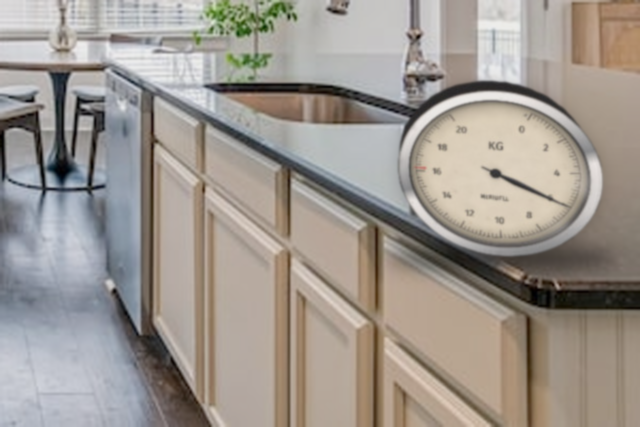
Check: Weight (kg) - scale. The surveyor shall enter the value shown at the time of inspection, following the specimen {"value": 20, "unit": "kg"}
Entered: {"value": 6, "unit": "kg"}
